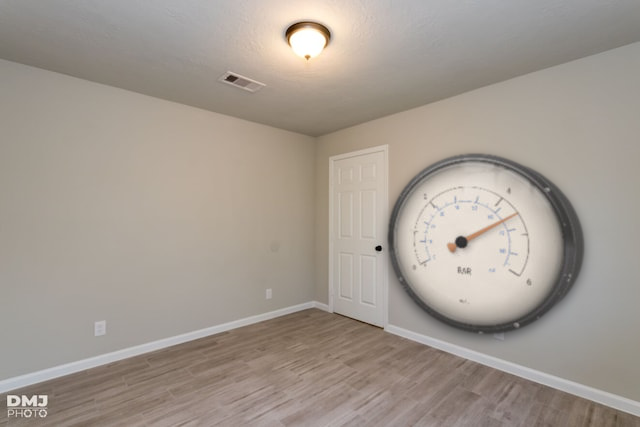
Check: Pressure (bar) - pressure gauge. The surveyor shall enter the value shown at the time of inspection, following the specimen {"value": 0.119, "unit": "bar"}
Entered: {"value": 4.5, "unit": "bar"}
